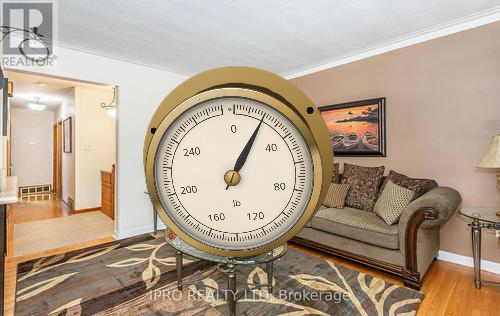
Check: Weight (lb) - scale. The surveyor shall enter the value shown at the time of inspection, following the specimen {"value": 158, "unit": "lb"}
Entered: {"value": 20, "unit": "lb"}
